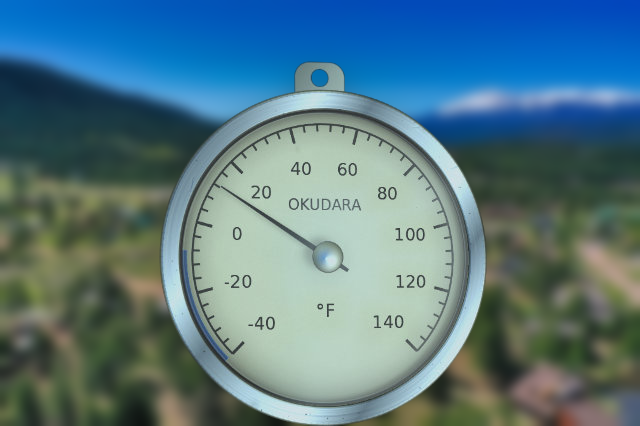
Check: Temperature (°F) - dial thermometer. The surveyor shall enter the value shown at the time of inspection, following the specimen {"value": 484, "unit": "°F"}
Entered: {"value": 12, "unit": "°F"}
